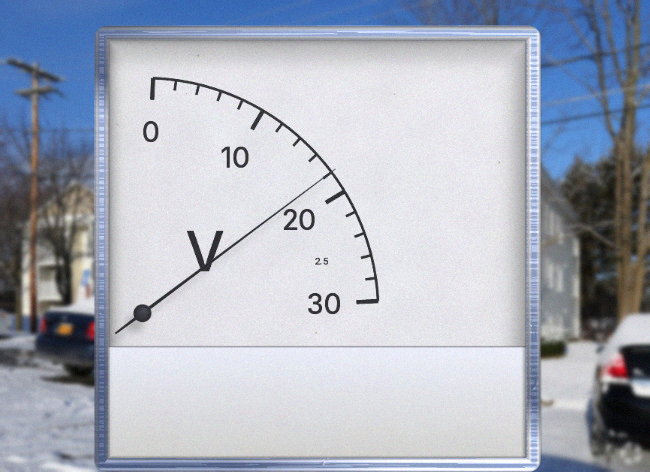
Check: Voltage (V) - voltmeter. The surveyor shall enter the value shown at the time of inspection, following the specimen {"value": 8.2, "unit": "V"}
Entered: {"value": 18, "unit": "V"}
